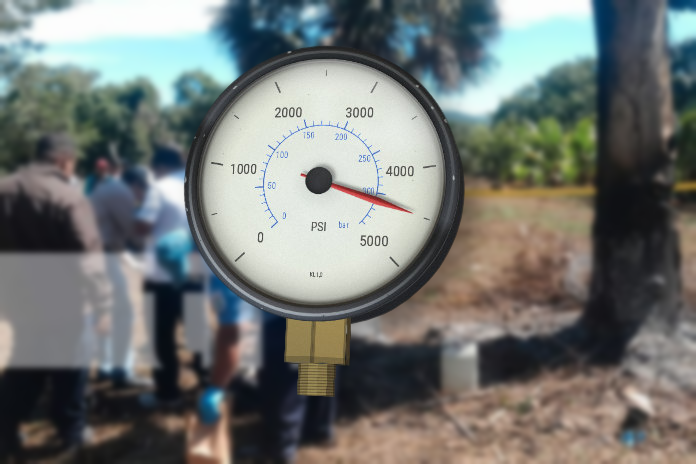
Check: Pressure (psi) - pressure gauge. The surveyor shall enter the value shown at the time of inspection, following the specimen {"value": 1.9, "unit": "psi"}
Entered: {"value": 4500, "unit": "psi"}
